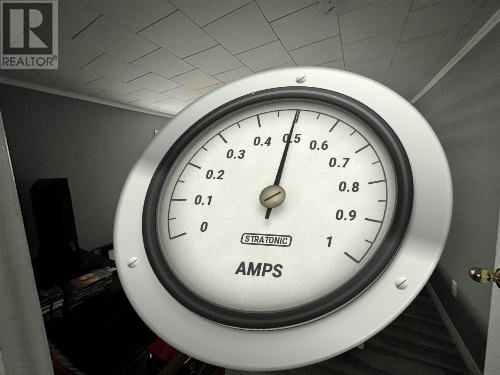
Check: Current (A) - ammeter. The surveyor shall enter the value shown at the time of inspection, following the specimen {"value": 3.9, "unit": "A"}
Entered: {"value": 0.5, "unit": "A"}
